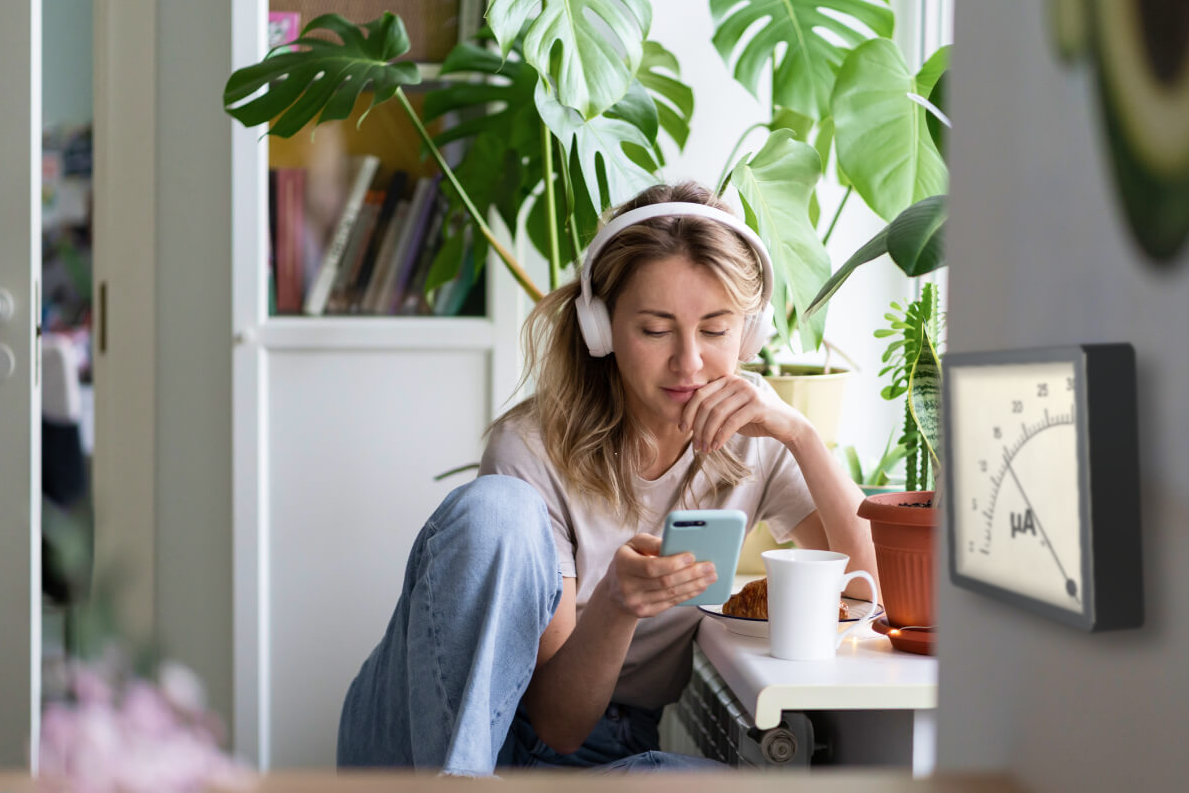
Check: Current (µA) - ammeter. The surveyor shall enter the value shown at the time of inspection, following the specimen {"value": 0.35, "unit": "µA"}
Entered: {"value": 15, "unit": "µA"}
